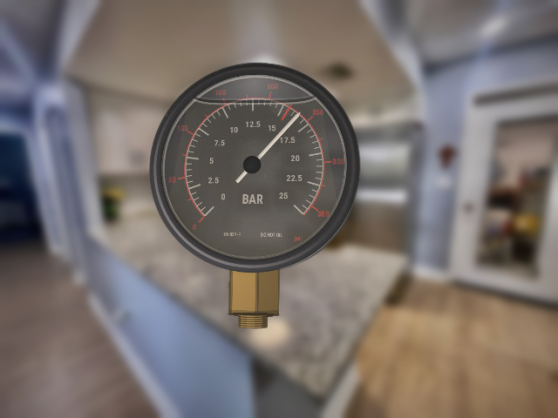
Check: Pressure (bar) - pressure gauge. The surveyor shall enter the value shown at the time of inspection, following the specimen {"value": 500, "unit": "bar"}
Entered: {"value": 16.5, "unit": "bar"}
